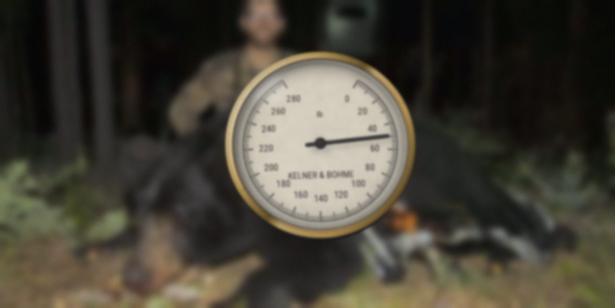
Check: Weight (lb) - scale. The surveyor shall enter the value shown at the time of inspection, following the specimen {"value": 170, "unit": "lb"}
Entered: {"value": 50, "unit": "lb"}
